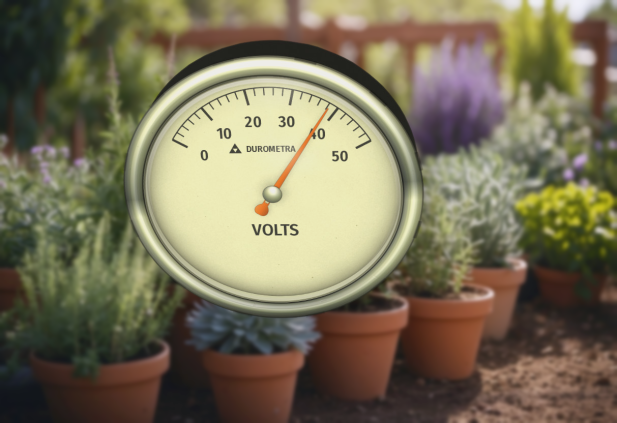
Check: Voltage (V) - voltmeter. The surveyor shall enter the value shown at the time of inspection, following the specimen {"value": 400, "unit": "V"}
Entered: {"value": 38, "unit": "V"}
